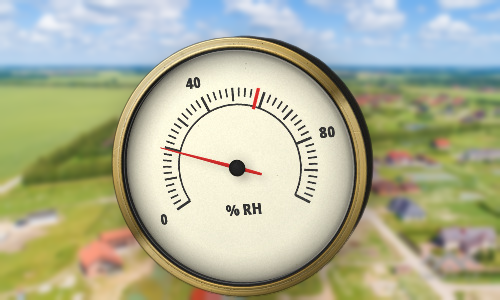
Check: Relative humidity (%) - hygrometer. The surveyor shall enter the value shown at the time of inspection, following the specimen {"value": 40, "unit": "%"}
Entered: {"value": 20, "unit": "%"}
